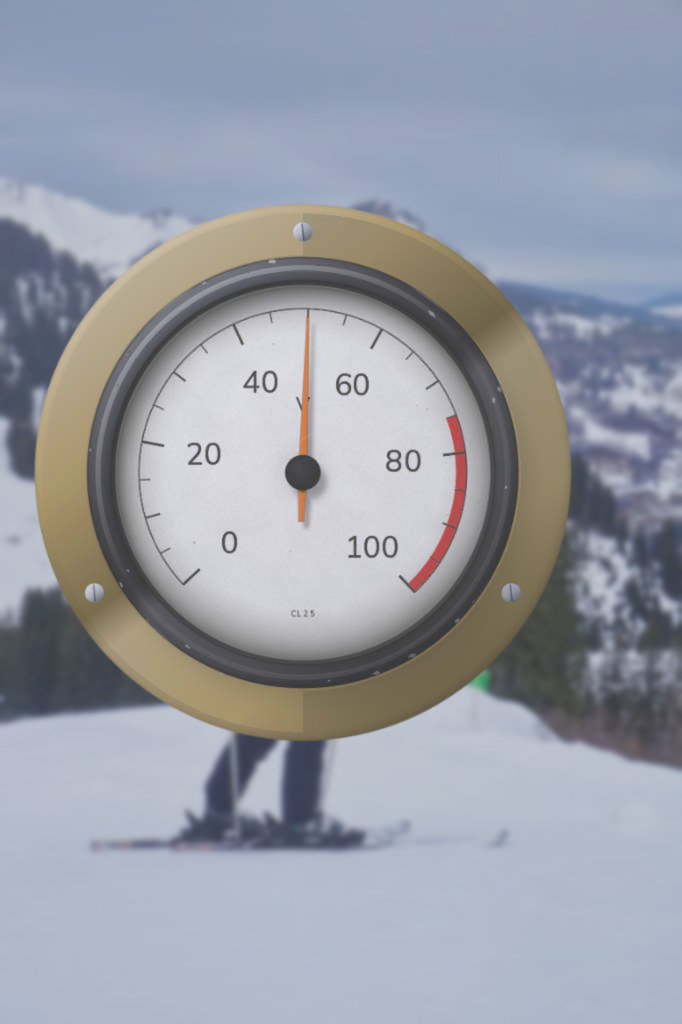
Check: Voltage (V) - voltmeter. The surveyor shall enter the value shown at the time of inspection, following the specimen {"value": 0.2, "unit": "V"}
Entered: {"value": 50, "unit": "V"}
